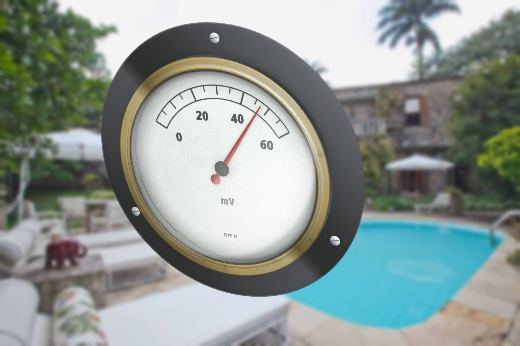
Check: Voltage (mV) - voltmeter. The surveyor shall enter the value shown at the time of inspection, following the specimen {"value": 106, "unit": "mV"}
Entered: {"value": 47.5, "unit": "mV"}
